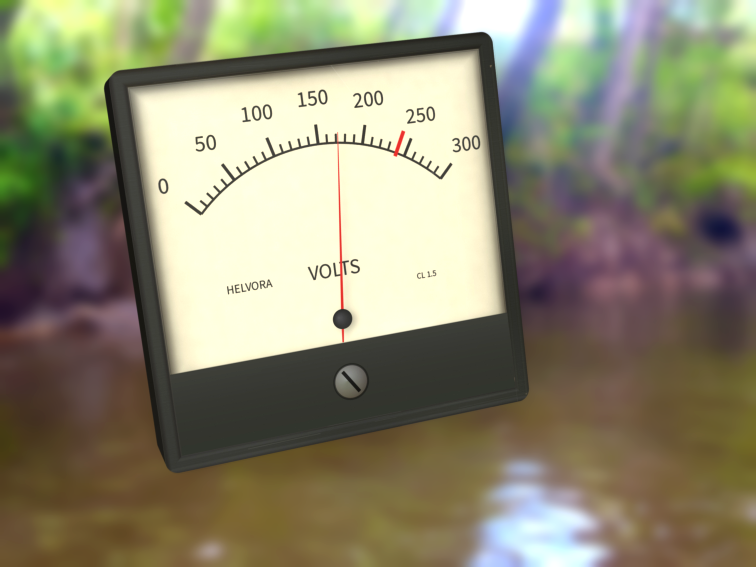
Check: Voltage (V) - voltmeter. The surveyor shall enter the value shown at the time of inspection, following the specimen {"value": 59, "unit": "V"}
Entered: {"value": 170, "unit": "V"}
